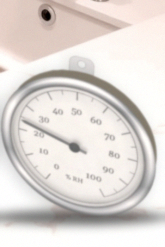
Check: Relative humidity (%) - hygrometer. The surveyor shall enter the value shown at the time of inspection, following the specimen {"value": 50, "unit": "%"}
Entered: {"value": 25, "unit": "%"}
